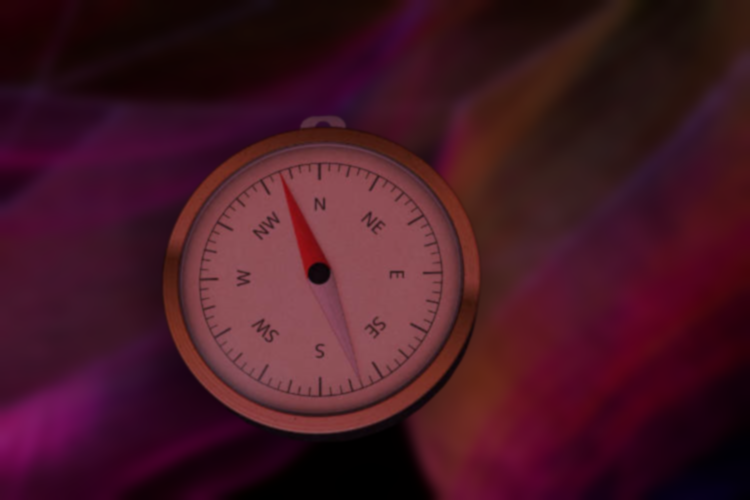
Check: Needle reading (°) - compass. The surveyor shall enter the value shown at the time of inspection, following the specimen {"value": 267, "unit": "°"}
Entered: {"value": 340, "unit": "°"}
